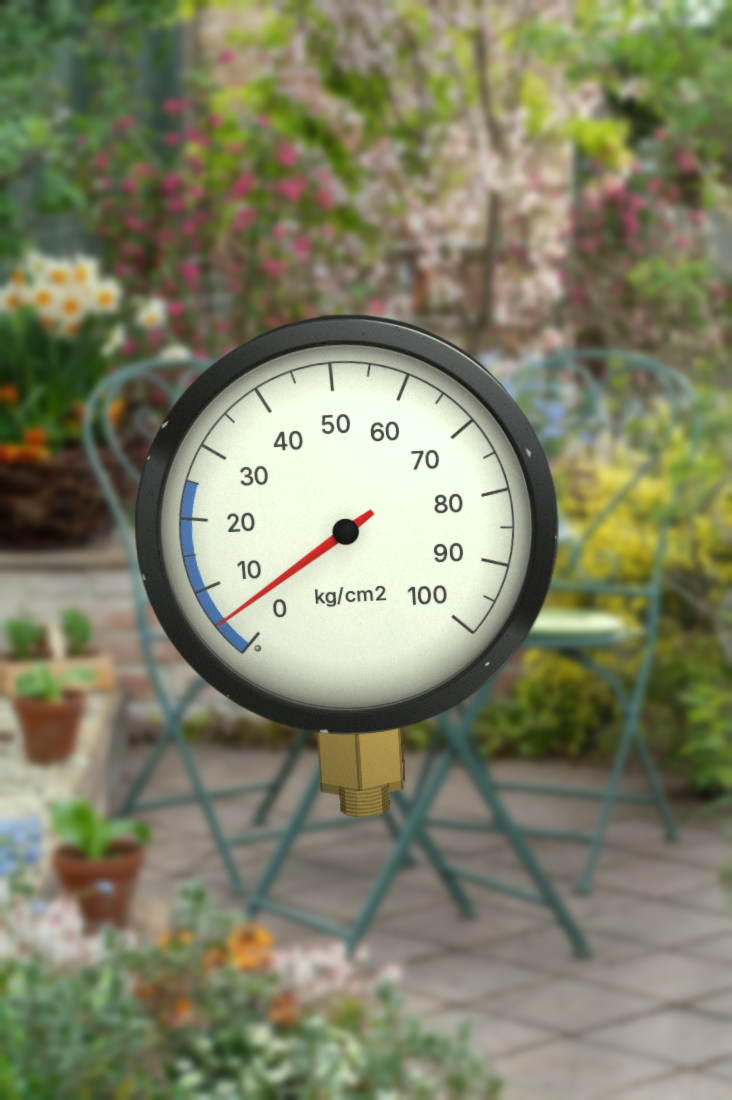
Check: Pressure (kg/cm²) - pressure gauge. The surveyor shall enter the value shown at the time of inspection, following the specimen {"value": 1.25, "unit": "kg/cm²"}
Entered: {"value": 5, "unit": "kg/cm²"}
